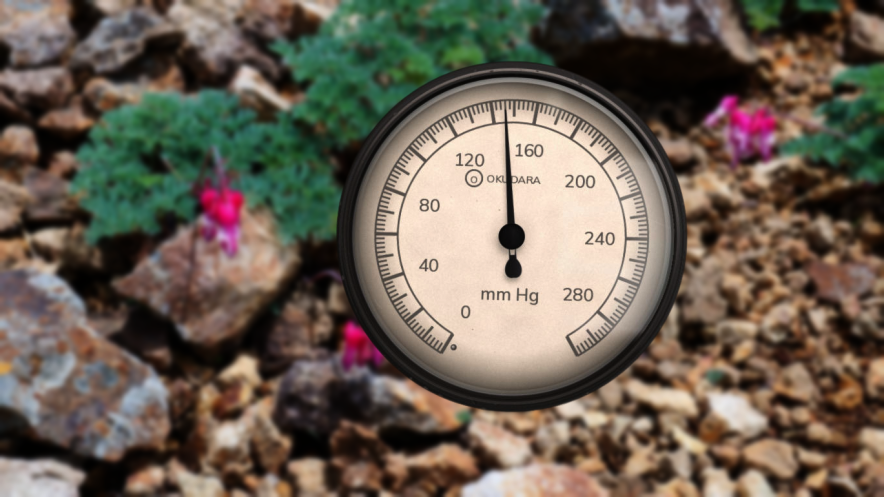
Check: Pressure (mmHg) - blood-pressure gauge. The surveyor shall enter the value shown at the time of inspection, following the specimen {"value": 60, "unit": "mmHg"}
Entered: {"value": 146, "unit": "mmHg"}
